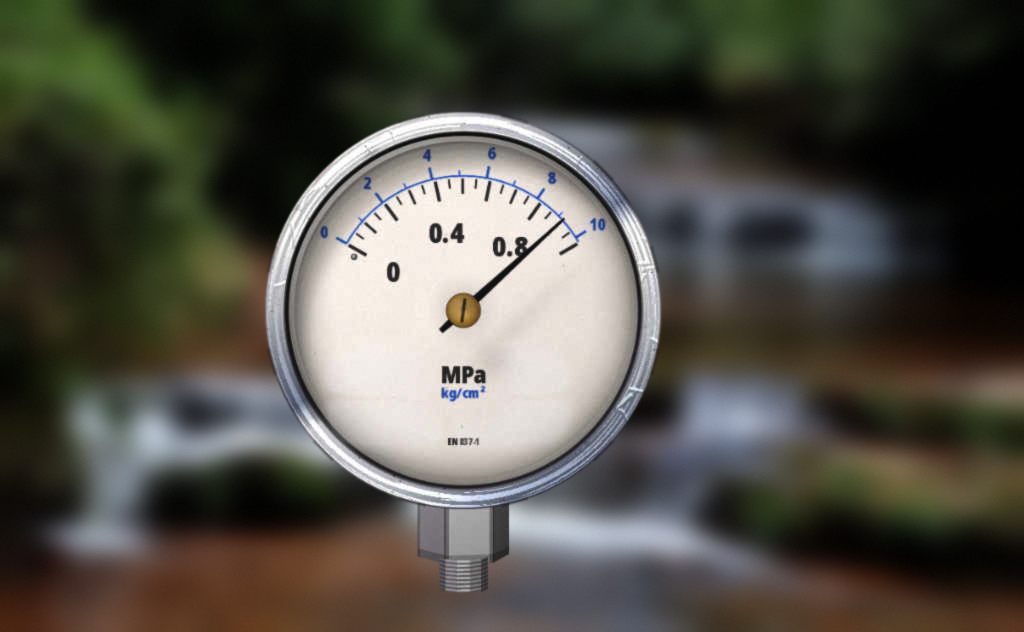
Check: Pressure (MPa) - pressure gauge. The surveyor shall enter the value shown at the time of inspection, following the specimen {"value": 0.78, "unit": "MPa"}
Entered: {"value": 0.9, "unit": "MPa"}
